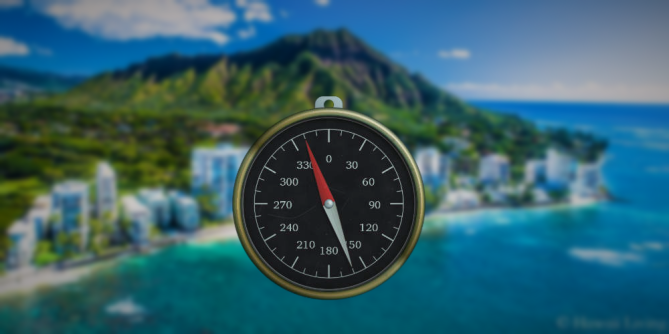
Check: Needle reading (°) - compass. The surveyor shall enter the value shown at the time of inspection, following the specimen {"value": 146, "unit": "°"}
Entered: {"value": 340, "unit": "°"}
